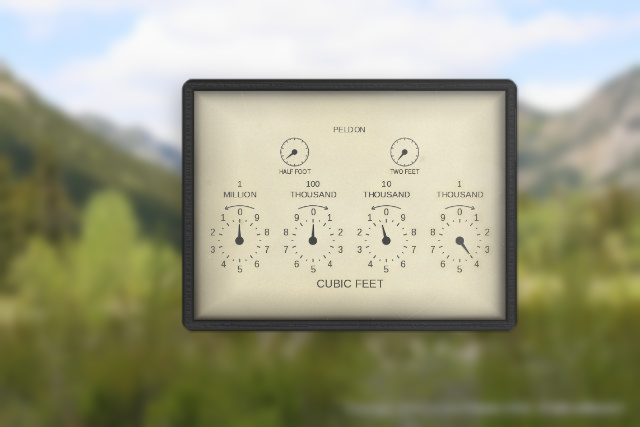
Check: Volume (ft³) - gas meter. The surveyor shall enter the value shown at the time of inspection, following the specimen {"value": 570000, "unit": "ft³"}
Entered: {"value": 400, "unit": "ft³"}
